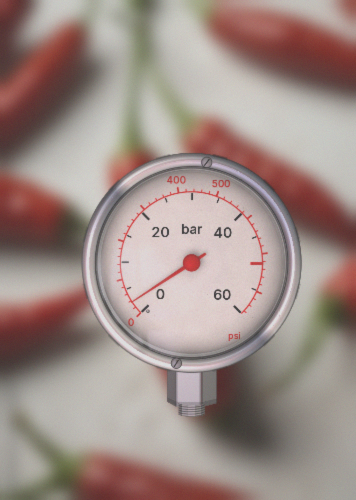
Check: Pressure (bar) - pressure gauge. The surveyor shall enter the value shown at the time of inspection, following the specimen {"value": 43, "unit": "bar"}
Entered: {"value": 2.5, "unit": "bar"}
